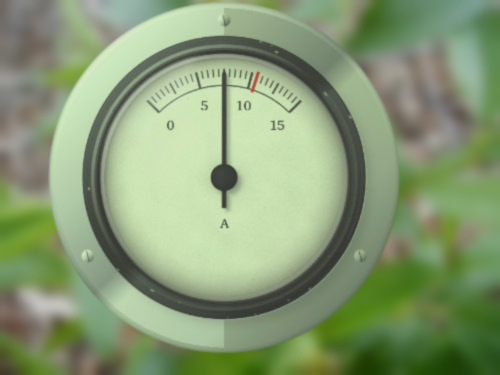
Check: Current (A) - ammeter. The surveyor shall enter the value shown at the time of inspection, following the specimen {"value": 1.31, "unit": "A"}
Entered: {"value": 7.5, "unit": "A"}
